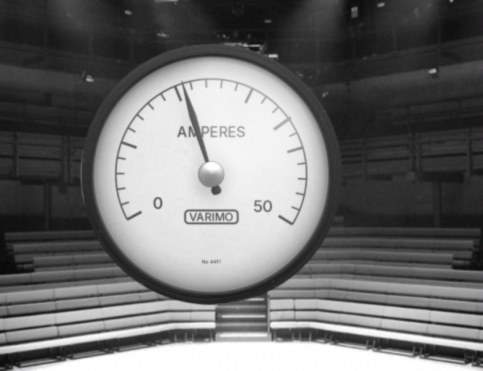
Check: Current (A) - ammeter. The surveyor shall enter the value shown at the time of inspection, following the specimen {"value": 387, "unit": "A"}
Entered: {"value": 21, "unit": "A"}
